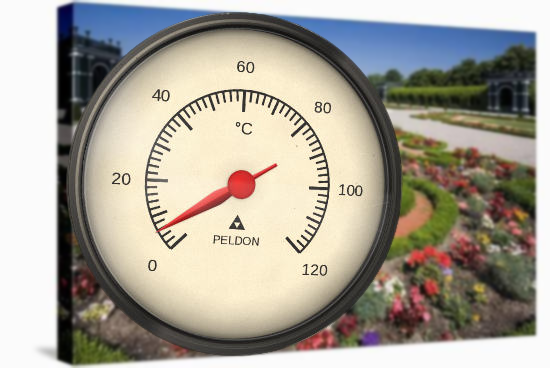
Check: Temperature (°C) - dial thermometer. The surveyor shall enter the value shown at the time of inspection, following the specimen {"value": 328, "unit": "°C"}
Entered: {"value": 6, "unit": "°C"}
